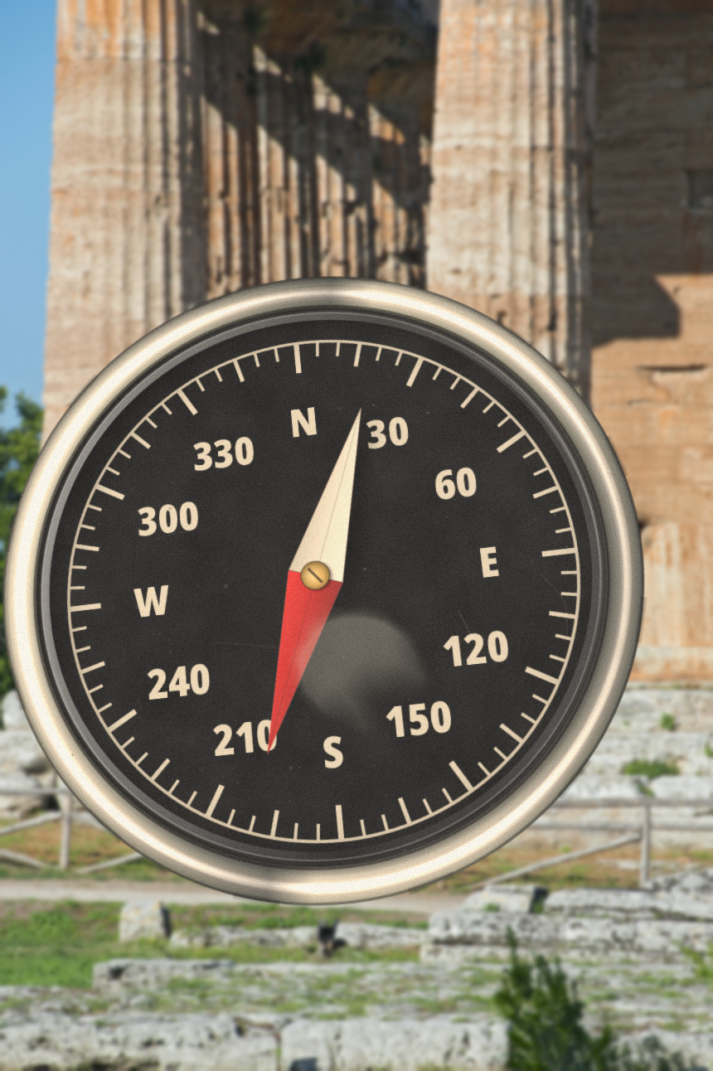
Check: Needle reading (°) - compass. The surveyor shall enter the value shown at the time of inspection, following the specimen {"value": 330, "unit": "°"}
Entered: {"value": 200, "unit": "°"}
